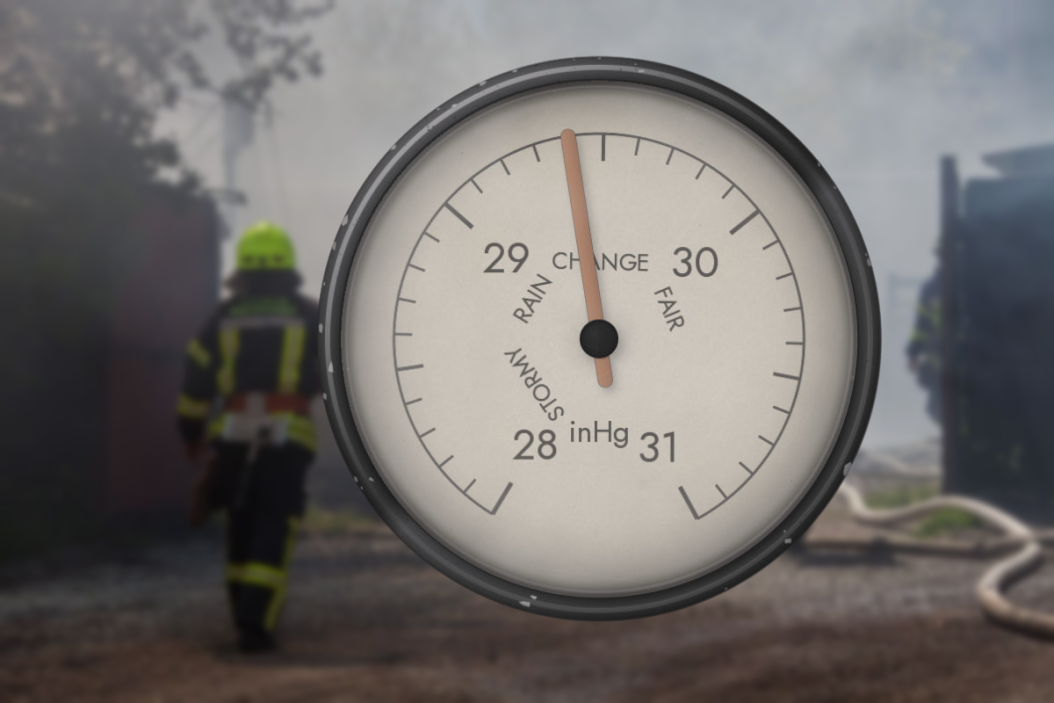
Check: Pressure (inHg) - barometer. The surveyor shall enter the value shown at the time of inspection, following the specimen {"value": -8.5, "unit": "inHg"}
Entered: {"value": 29.4, "unit": "inHg"}
